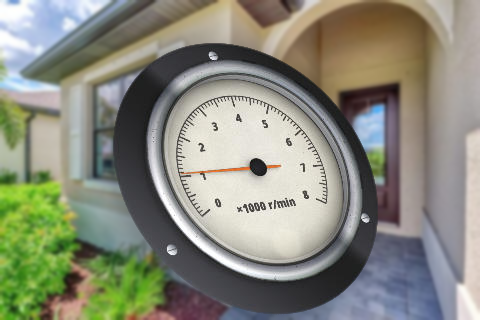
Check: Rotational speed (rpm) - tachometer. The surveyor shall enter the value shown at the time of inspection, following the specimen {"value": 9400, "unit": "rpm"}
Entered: {"value": 1000, "unit": "rpm"}
